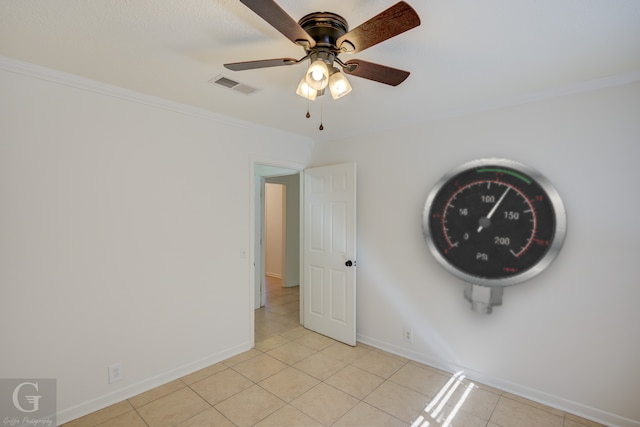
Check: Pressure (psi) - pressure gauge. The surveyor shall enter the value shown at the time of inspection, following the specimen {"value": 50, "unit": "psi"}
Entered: {"value": 120, "unit": "psi"}
